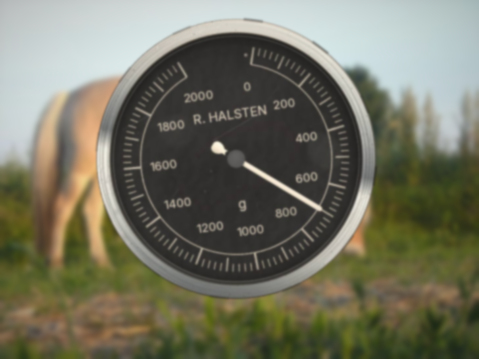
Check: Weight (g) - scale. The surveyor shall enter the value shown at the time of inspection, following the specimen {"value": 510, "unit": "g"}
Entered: {"value": 700, "unit": "g"}
